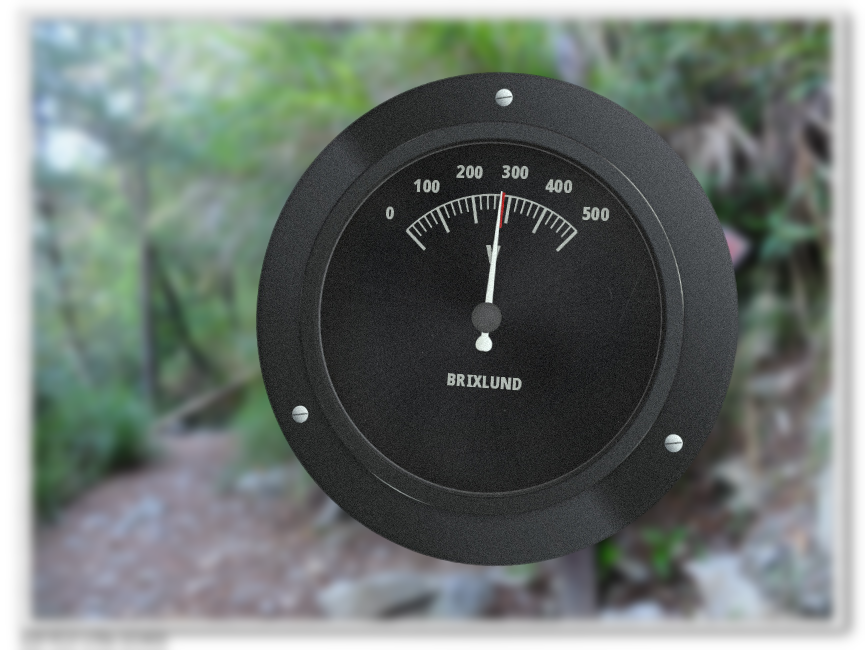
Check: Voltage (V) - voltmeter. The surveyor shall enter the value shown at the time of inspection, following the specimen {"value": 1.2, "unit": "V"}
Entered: {"value": 280, "unit": "V"}
